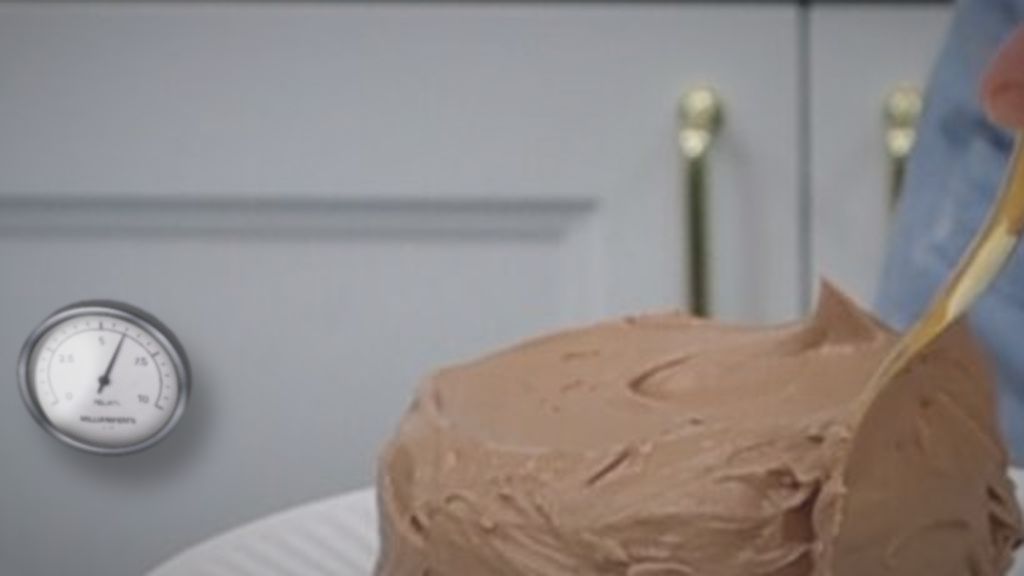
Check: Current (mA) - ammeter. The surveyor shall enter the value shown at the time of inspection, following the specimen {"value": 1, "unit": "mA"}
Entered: {"value": 6, "unit": "mA"}
